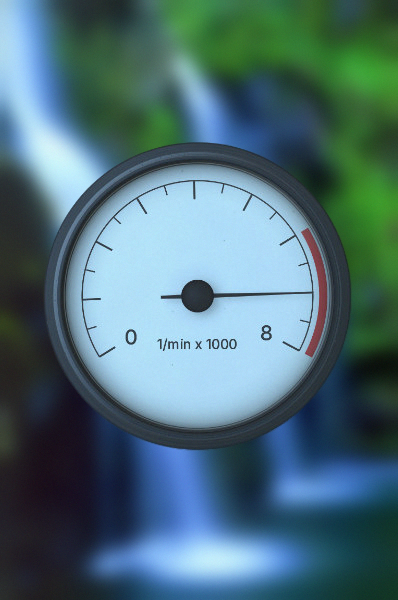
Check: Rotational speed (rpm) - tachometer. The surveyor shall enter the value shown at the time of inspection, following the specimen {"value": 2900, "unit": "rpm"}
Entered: {"value": 7000, "unit": "rpm"}
